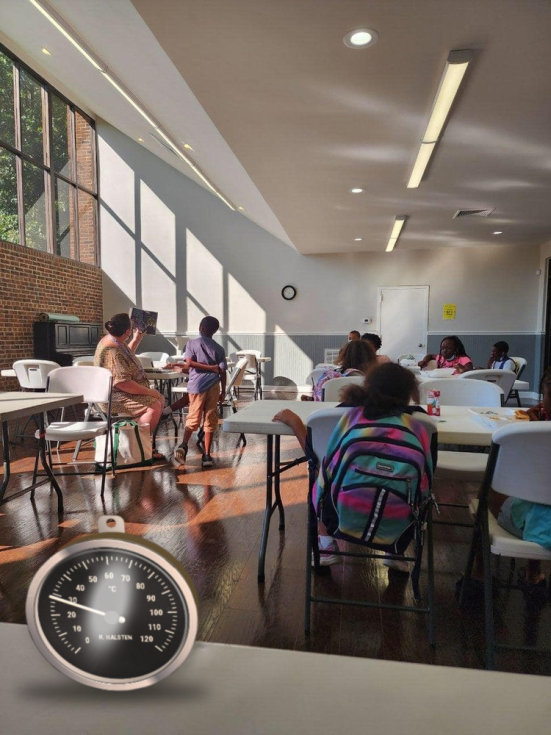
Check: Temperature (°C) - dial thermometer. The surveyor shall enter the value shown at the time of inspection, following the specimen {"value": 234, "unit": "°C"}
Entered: {"value": 30, "unit": "°C"}
